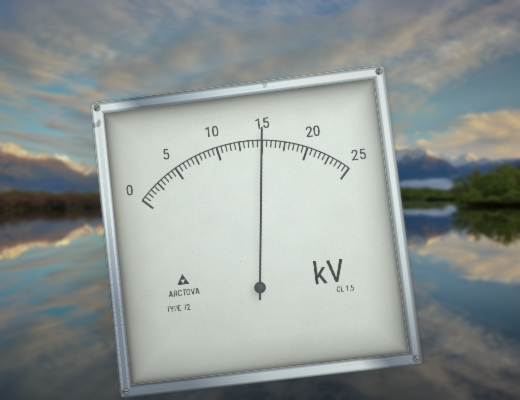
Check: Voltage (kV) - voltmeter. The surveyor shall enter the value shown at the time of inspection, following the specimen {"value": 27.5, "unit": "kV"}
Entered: {"value": 15, "unit": "kV"}
